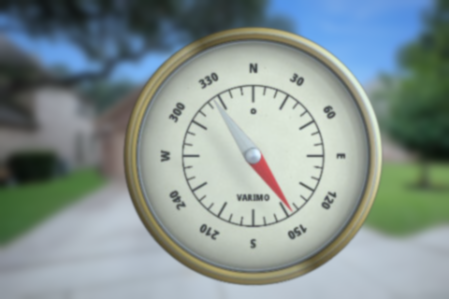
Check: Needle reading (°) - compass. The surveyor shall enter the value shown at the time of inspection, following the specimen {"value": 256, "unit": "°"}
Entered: {"value": 145, "unit": "°"}
